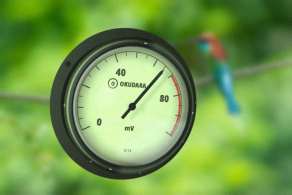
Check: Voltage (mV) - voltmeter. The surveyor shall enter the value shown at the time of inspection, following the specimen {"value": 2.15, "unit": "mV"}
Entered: {"value": 65, "unit": "mV"}
